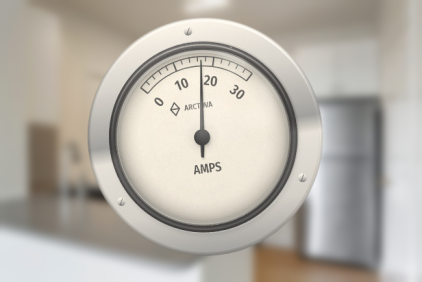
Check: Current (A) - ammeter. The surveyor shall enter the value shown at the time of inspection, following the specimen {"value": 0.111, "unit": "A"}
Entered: {"value": 17, "unit": "A"}
